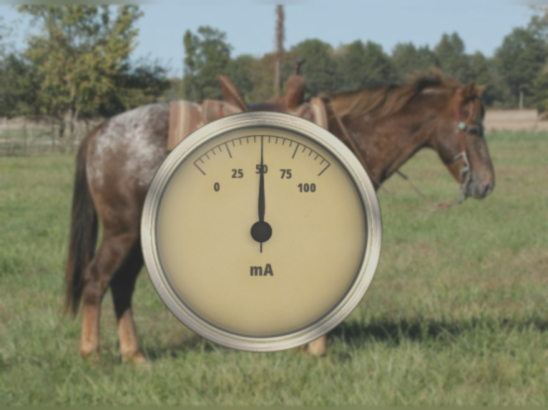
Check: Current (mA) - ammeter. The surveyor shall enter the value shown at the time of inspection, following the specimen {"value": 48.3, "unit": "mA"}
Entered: {"value": 50, "unit": "mA"}
